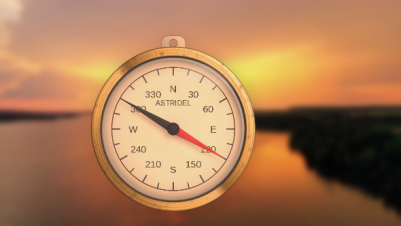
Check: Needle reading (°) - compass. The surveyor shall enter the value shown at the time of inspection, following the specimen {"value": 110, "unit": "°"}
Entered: {"value": 120, "unit": "°"}
